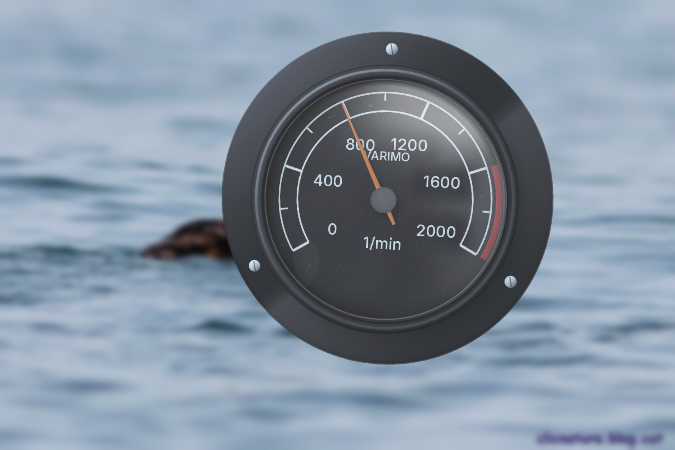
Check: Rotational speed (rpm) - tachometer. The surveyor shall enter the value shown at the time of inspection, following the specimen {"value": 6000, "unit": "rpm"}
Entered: {"value": 800, "unit": "rpm"}
